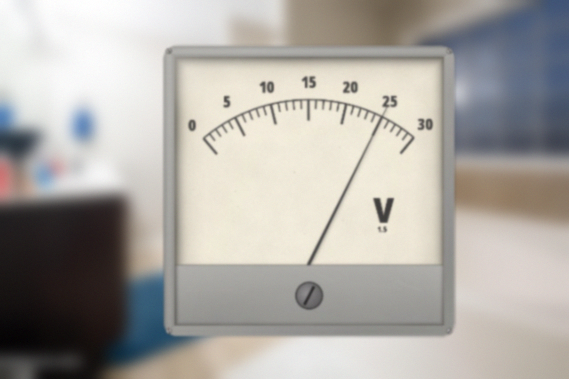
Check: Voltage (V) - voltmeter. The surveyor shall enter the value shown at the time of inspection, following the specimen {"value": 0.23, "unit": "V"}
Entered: {"value": 25, "unit": "V"}
